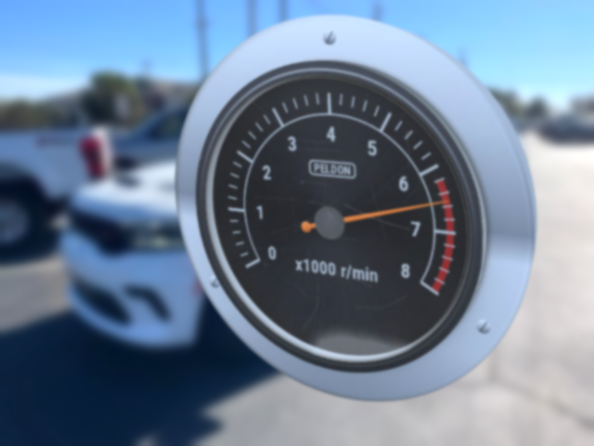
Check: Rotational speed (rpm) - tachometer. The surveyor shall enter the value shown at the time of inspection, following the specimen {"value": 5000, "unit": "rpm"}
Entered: {"value": 6500, "unit": "rpm"}
